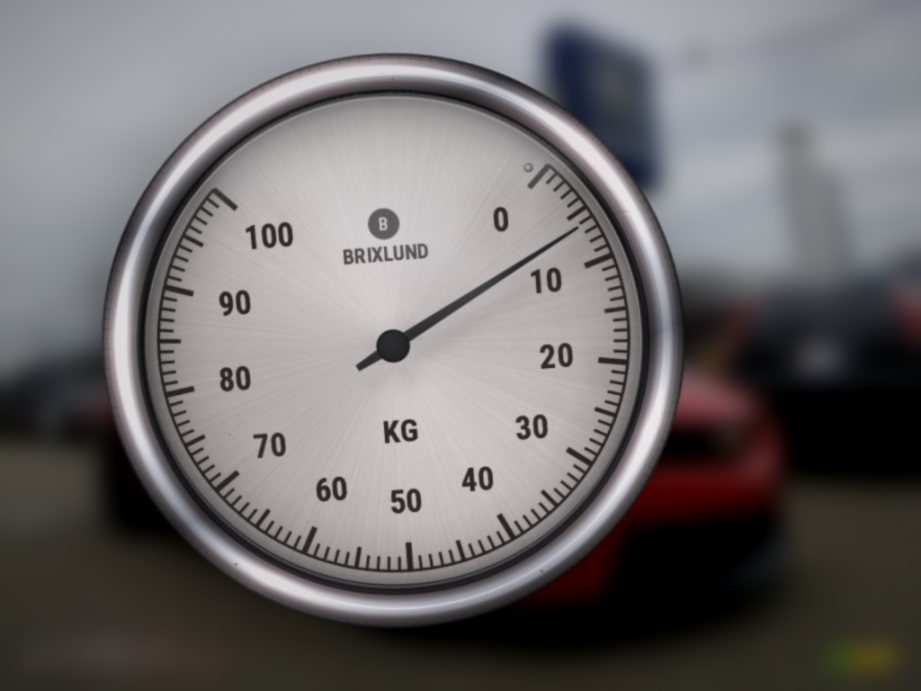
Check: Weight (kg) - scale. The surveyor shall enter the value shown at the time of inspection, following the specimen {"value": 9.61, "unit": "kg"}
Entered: {"value": 6, "unit": "kg"}
